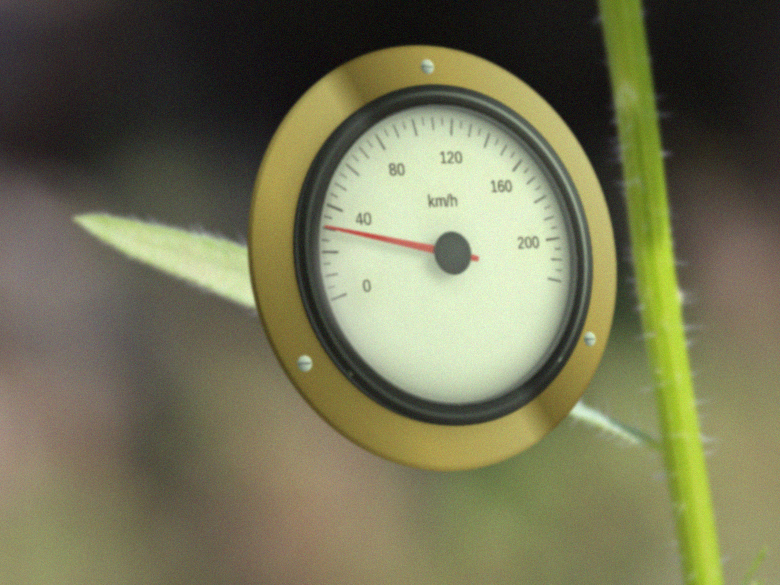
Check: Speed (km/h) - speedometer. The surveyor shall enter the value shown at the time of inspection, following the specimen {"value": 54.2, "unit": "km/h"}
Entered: {"value": 30, "unit": "km/h"}
